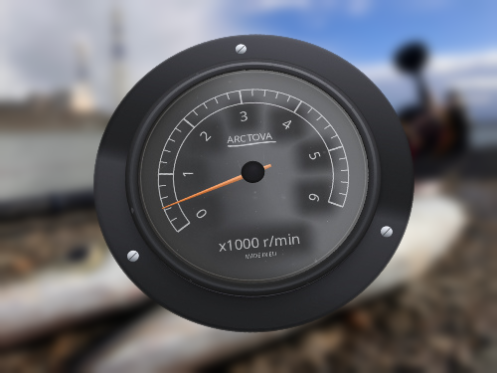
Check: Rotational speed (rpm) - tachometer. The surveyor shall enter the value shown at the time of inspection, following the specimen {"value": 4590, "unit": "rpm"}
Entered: {"value": 400, "unit": "rpm"}
